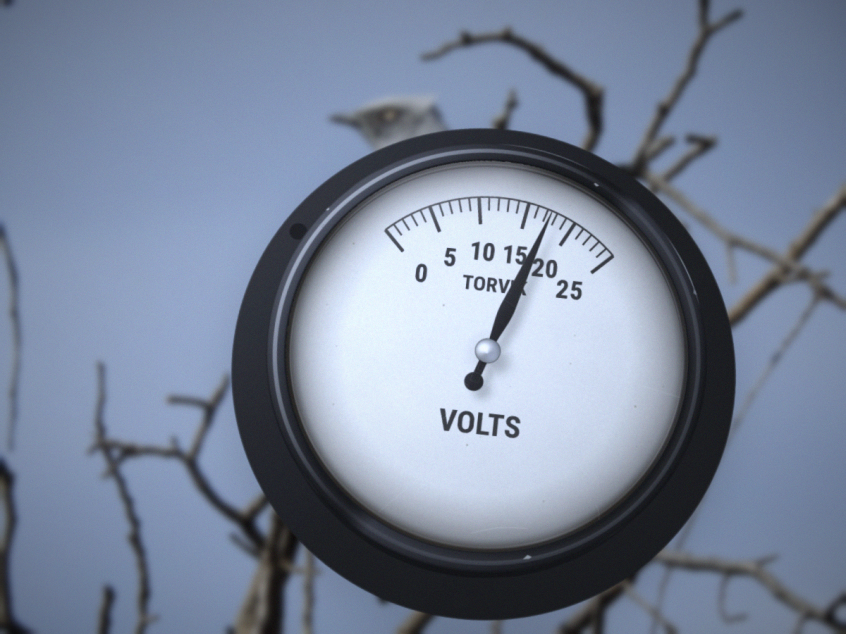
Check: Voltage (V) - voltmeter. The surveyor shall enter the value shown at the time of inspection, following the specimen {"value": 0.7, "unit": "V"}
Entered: {"value": 17.5, "unit": "V"}
